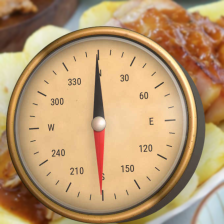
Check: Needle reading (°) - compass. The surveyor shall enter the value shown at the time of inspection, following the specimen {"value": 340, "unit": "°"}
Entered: {"value": 180, "unit": "°"}
